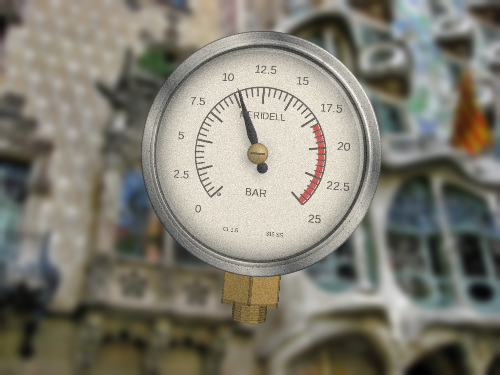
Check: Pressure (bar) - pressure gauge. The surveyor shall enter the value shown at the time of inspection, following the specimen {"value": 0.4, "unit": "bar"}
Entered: {"value": 10.5, "unit": "bar"}
